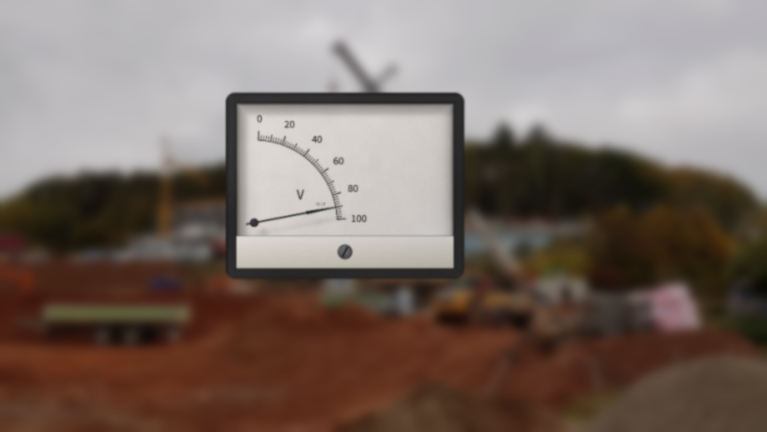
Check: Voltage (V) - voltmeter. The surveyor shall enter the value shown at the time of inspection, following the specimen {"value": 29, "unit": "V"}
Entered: {"value": 90, "unit": "V"}
